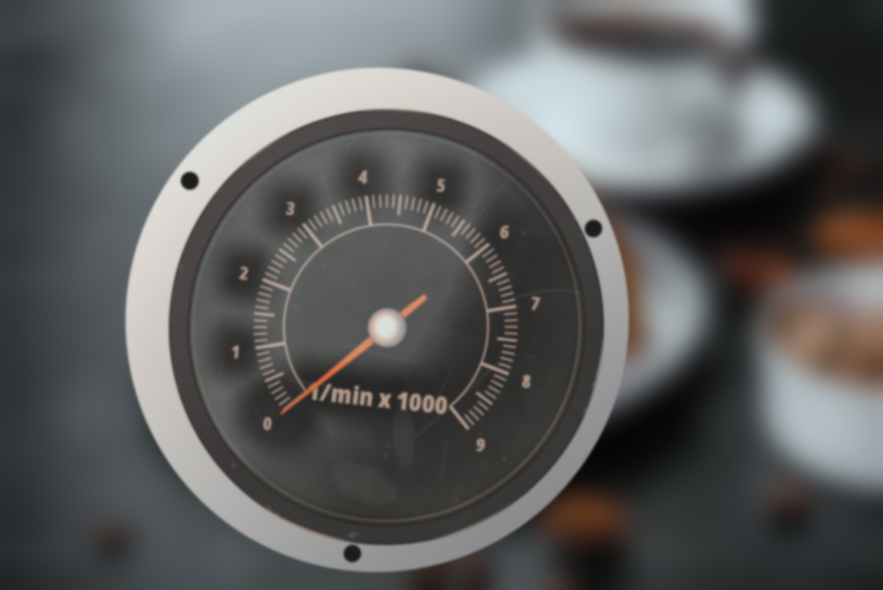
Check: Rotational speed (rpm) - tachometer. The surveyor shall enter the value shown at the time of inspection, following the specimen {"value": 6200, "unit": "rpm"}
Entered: {"value": 0, "unit": "rpm"}
